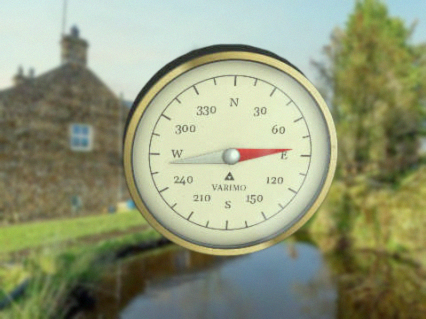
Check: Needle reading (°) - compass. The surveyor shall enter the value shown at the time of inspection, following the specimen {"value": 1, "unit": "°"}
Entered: {"value": 82.5, "unit": "°"}
